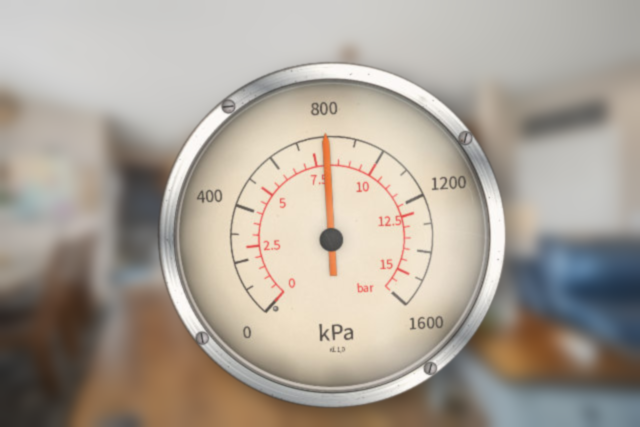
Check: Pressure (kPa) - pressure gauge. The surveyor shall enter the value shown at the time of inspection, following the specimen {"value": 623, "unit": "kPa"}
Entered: {"value": 800, "unit": "kPa"}
